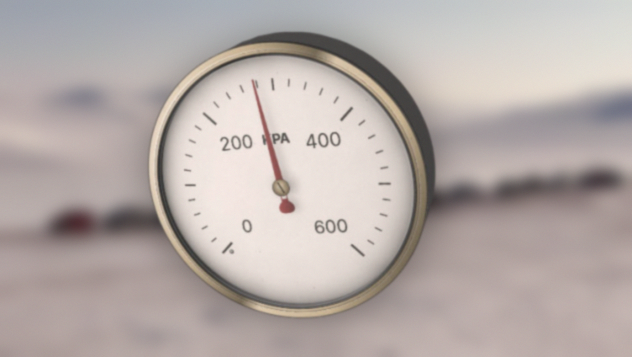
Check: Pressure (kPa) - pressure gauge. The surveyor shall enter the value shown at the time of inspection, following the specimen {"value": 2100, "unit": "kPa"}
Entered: {"value": 280, "unit": "kPa"}
